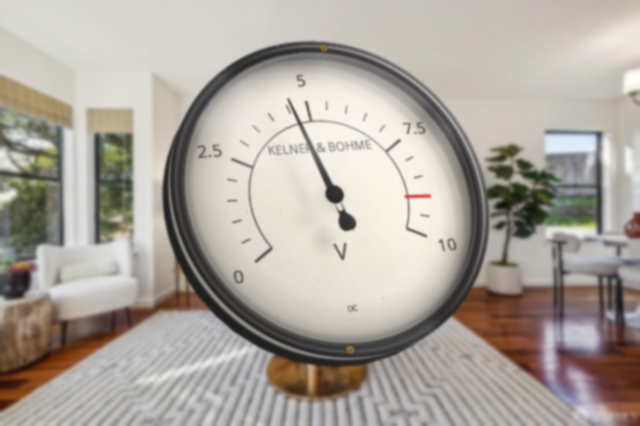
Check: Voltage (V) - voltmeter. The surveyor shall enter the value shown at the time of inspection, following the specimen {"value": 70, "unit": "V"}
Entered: {"value": 4.5, "unit": "V"}
